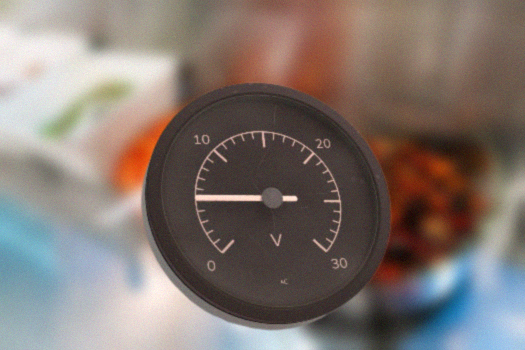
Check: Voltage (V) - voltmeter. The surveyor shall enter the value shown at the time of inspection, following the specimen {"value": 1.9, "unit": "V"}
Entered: {"value": 5, "unit": "V"}
